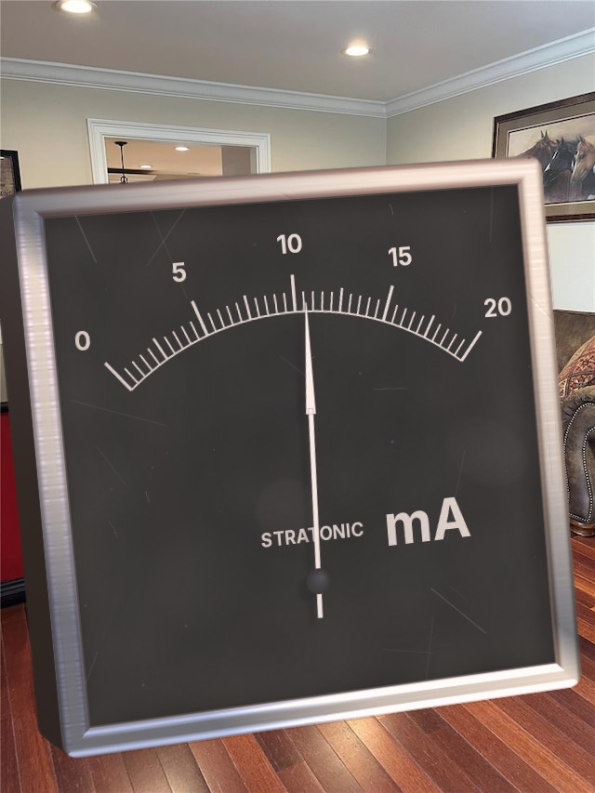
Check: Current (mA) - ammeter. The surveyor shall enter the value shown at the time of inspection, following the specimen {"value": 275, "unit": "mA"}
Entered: {"value": 10.5, "unit": "mA"}
